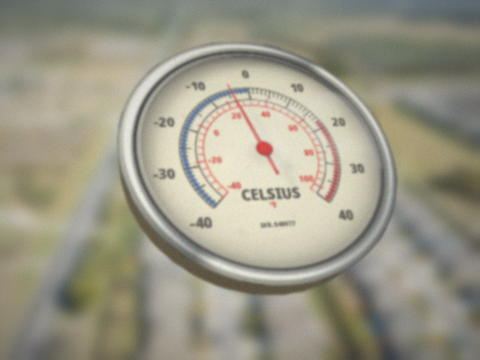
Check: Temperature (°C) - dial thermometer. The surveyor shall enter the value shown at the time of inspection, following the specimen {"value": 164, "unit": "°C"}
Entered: {"value": -5, "unit": "°C"}
